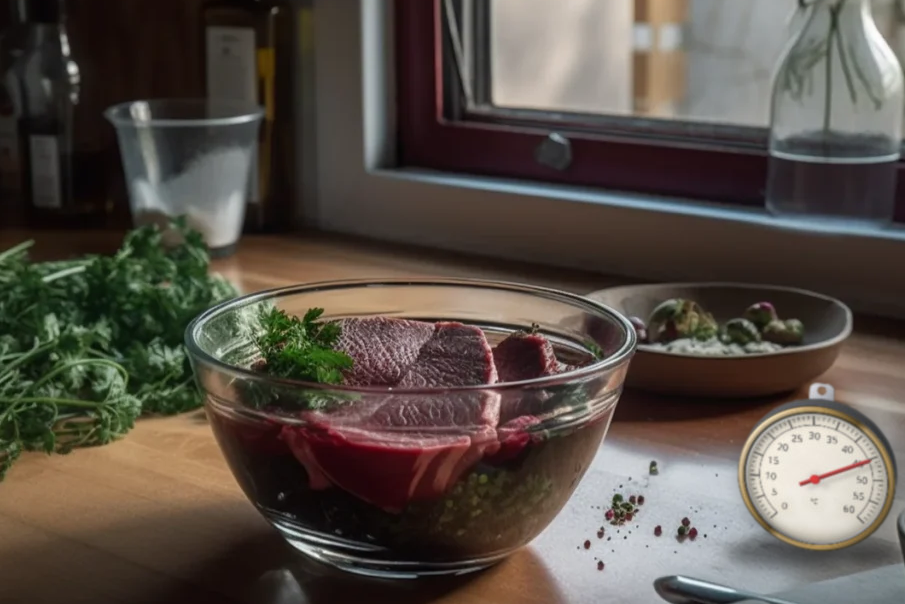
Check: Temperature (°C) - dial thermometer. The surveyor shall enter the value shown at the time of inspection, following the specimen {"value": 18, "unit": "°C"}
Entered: {"value": 45, "unit": "°C"}
